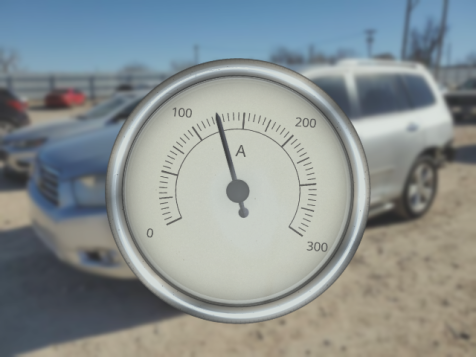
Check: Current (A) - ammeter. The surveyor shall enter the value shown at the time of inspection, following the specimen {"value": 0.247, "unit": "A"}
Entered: {"value": 125, "unit": "A"}
